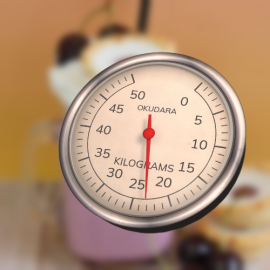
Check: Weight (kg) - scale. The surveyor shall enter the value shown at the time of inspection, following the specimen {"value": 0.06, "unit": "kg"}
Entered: {"value": 23, "unit": "kg"}
